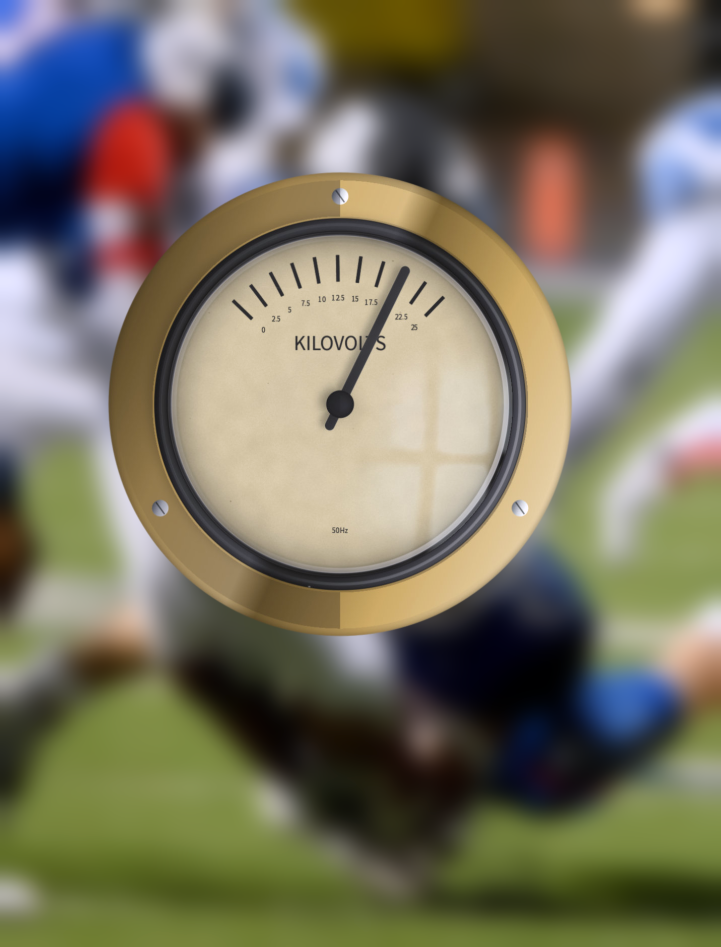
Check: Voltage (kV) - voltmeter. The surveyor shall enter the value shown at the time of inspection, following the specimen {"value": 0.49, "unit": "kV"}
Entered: {"value": 20, "unit": "kV"}
